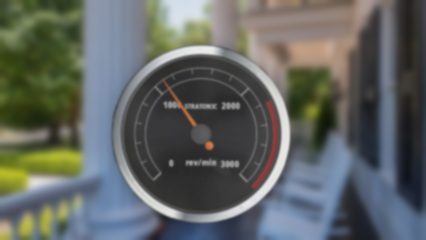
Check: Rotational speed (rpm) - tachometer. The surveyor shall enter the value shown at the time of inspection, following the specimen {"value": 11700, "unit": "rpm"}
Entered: {"value": 1100, "unit": "rpm"}
